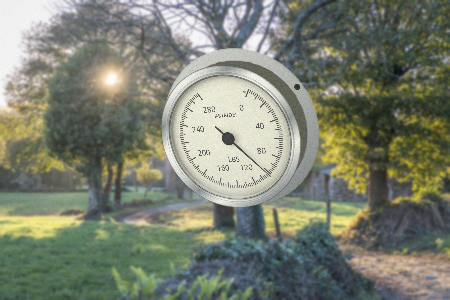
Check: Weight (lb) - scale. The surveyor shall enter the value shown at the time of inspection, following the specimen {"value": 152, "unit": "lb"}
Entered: {"value": 100, "unit": "lb"}
